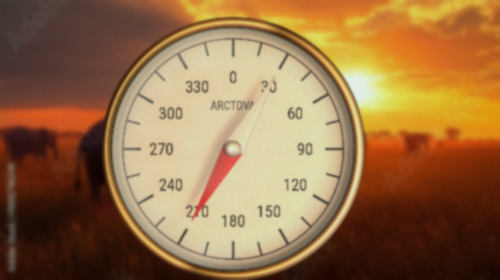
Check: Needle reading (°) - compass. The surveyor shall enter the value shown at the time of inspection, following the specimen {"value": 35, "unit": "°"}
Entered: {"value": 210, "unit": "°"}
